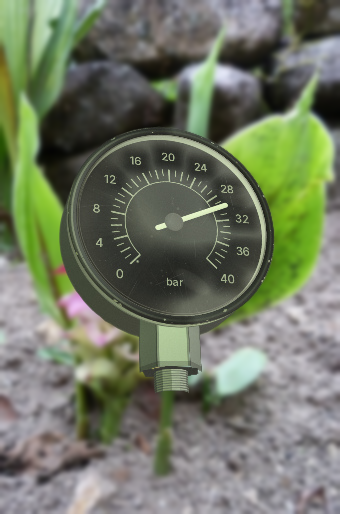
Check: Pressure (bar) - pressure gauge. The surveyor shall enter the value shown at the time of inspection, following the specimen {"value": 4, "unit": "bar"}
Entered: {"value": 30, "unit": "bar"}
